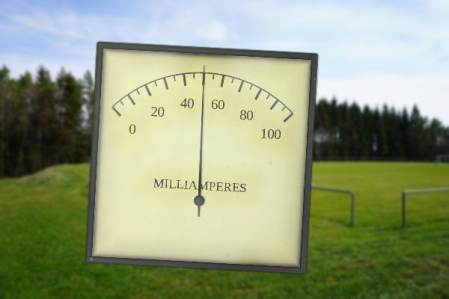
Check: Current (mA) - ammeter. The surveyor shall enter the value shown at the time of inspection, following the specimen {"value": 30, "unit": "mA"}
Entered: {"value": 50, "unit": "mA"}
